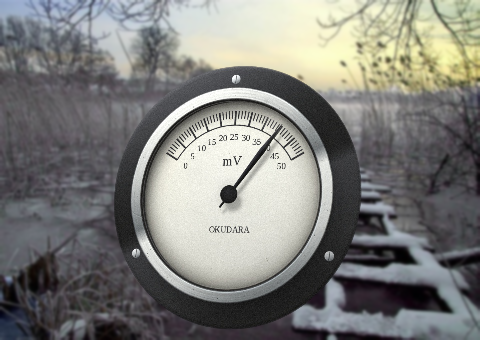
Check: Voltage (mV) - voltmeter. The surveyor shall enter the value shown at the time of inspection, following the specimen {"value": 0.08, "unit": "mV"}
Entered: {"value": 40, "unit": "mV"}
